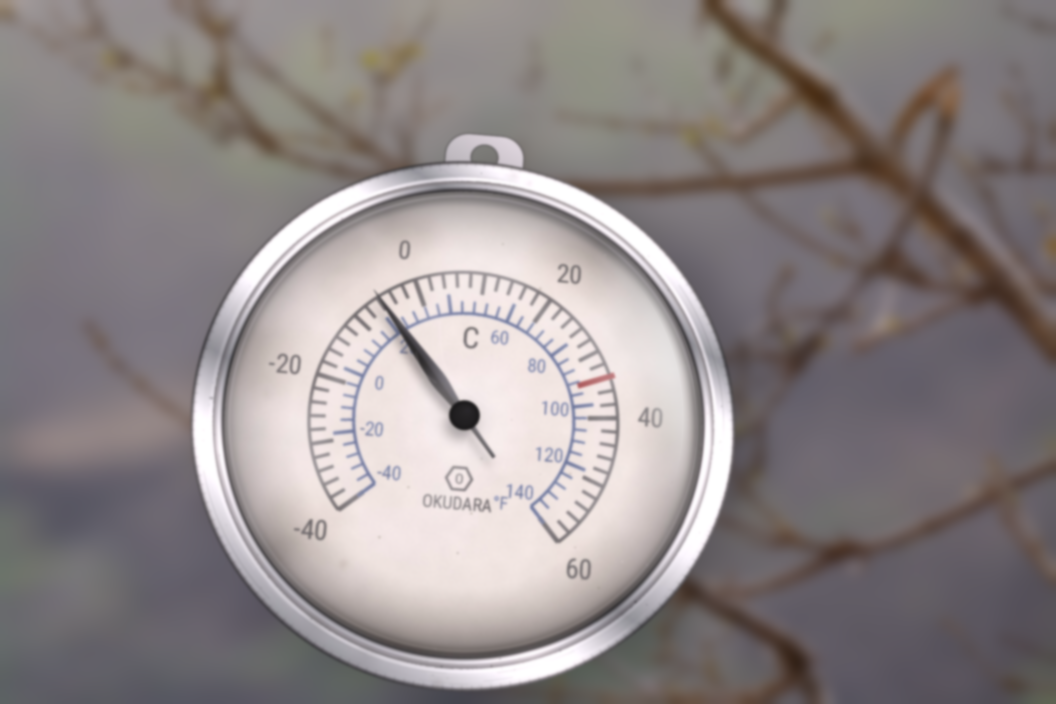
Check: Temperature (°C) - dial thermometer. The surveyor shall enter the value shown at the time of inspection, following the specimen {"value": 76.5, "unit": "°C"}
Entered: {"value": -6, "unit": "°C"}
